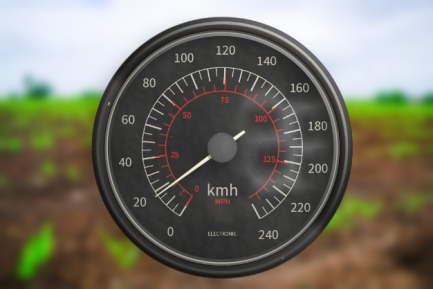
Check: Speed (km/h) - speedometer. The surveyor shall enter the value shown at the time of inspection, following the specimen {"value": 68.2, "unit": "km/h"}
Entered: {"value": 17.5, "unit": "km/h"}
